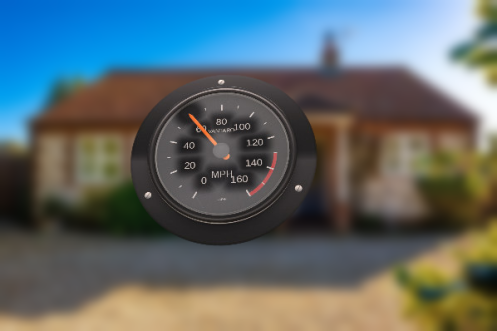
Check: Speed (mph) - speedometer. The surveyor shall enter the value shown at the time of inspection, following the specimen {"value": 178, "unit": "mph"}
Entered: {"value": 60, "unit": "mph"}
